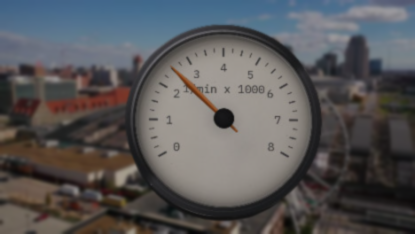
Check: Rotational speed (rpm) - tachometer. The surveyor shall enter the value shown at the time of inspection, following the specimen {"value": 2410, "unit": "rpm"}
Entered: {"value": 2500, "unit": "rpm"}
